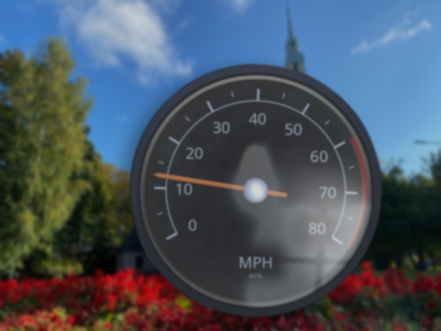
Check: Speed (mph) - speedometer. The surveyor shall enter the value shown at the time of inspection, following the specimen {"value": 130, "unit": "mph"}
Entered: {"value": 12.5, "unit": "mph"}
